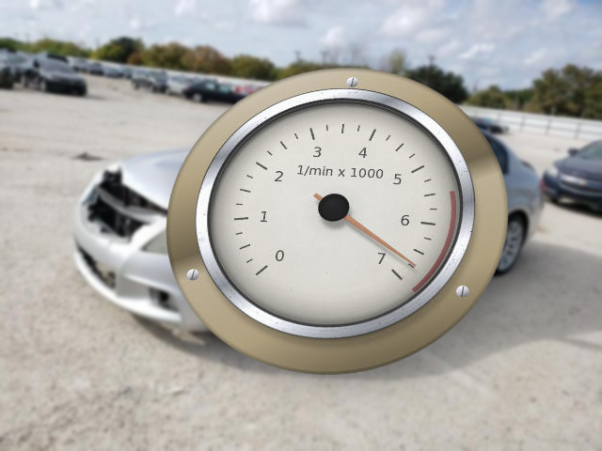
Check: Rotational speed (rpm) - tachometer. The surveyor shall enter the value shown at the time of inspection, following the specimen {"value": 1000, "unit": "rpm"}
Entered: {"value": 6750, "unit": "rpm"}
